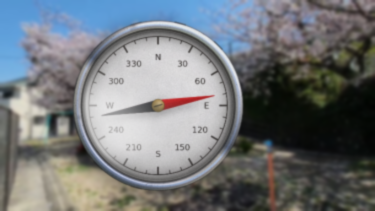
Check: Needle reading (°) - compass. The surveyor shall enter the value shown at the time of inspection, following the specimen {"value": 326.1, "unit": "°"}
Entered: {"value": 80, "unit": "°"}
